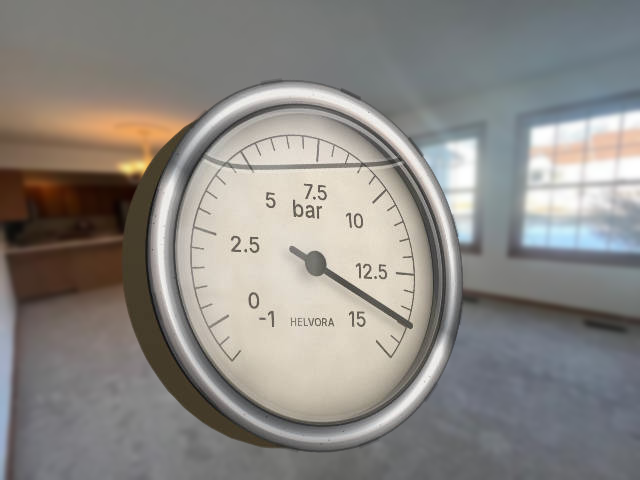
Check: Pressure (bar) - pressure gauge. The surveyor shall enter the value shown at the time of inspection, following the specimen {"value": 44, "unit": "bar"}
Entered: {"value": 14, "unit": "bar"}
